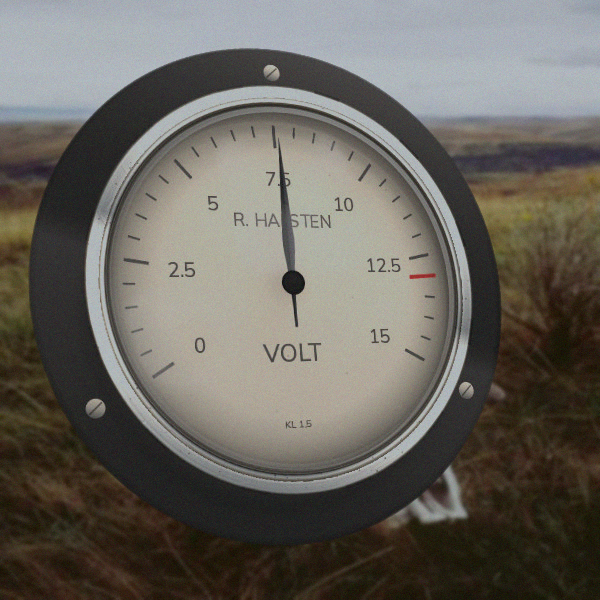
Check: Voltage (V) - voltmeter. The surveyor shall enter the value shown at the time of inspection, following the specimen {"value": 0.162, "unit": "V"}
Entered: {"value": 7.5, "unit": "V"}
